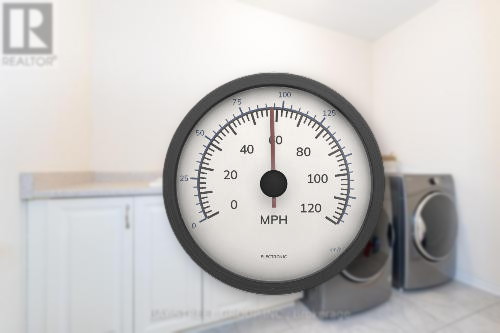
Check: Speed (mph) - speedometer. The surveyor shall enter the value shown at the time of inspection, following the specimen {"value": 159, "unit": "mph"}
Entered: {"value": 58, "unit": "mph"}
